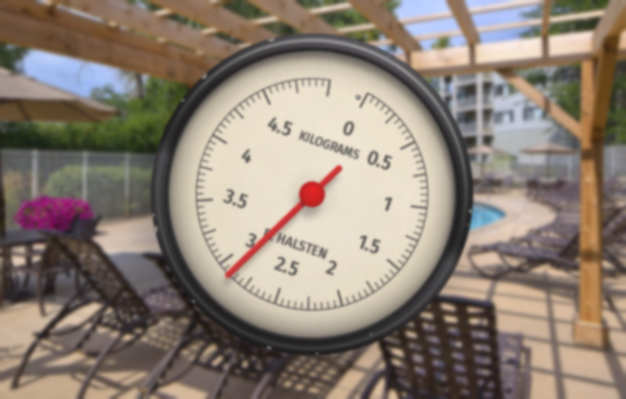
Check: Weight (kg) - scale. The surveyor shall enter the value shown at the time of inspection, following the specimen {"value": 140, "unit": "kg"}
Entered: {"value": 2.9, "unit": "kg"}
